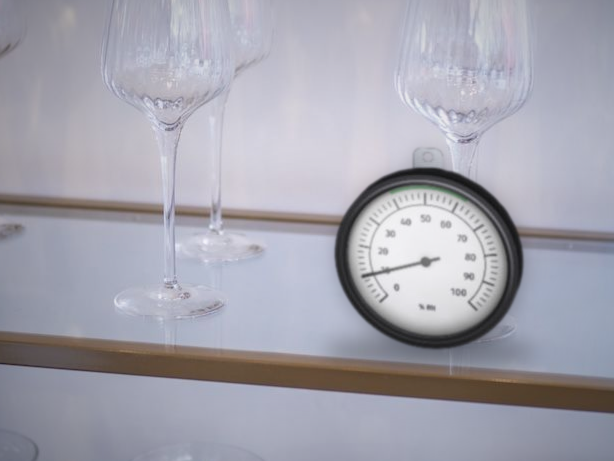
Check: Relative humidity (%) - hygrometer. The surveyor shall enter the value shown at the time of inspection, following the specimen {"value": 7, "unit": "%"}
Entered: {"value": 10, "unit": "%"}
